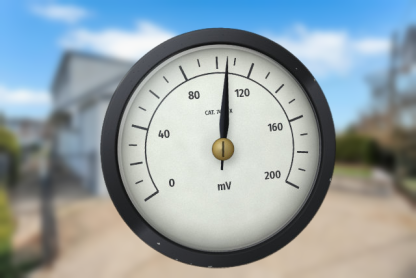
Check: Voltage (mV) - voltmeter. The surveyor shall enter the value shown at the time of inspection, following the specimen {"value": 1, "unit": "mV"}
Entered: {"value": 105, "unit": "mV"}
